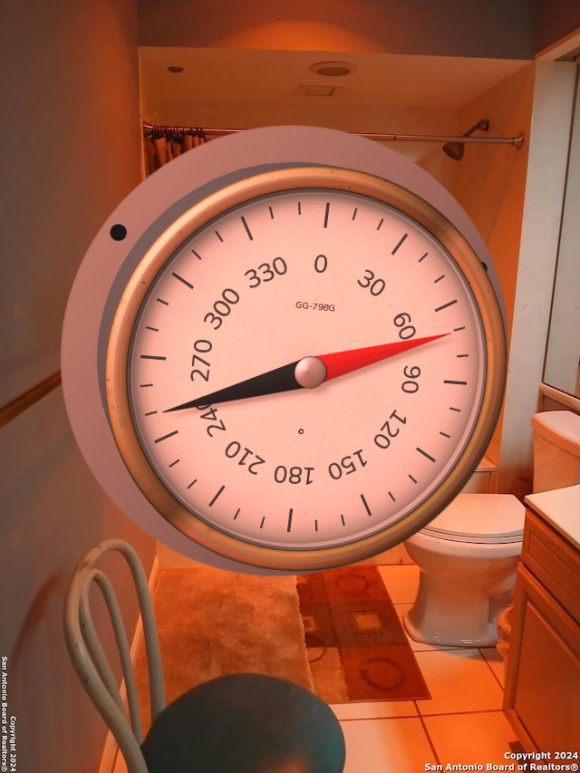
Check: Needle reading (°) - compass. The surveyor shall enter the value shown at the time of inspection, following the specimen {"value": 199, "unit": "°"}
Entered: {"value": 70, "unit": "°"}
